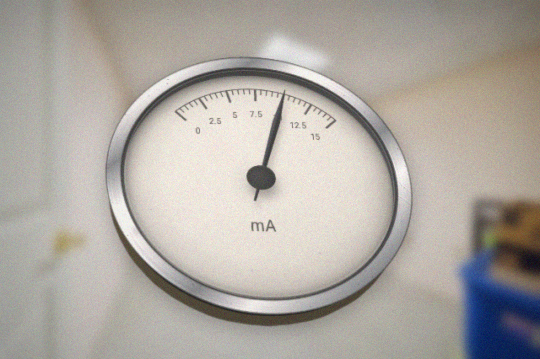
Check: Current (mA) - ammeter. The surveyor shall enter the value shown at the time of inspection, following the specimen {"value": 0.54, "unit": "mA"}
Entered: {"value": 10, "unit": "mA"}
